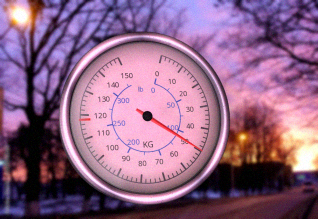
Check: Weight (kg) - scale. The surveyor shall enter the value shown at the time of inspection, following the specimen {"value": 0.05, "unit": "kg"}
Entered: {"value": 50, "unit": "kg"}
